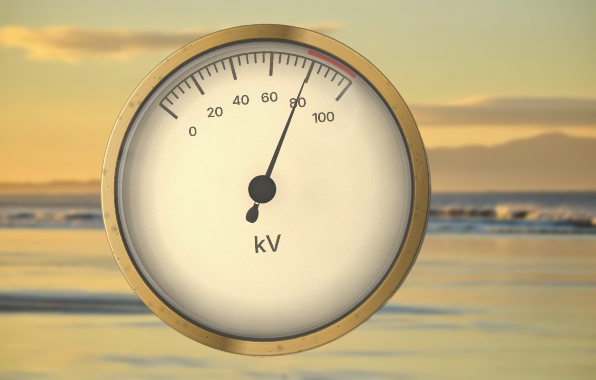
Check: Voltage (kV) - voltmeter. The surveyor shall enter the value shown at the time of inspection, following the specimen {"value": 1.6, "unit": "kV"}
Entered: {"value": 80, "unit": "kV"}
